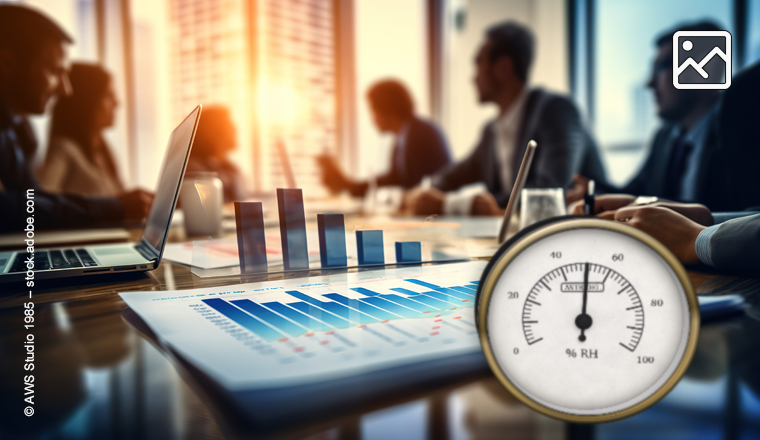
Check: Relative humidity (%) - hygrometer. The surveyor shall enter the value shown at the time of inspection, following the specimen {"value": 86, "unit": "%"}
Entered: {"value": 50, "unit": "%"}
